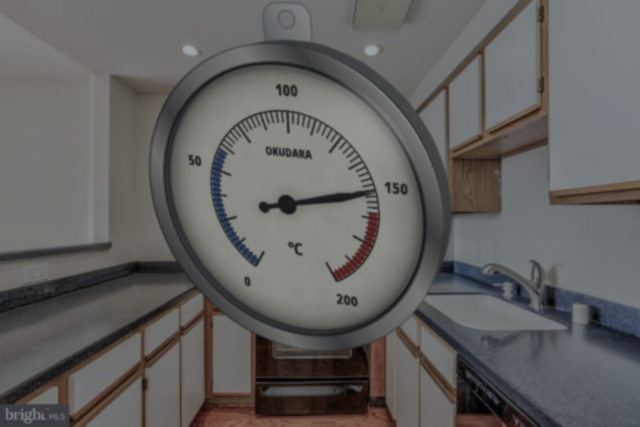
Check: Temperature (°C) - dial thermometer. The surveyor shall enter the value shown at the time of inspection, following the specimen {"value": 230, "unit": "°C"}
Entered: {"value": 150, "unit": "°C"}
